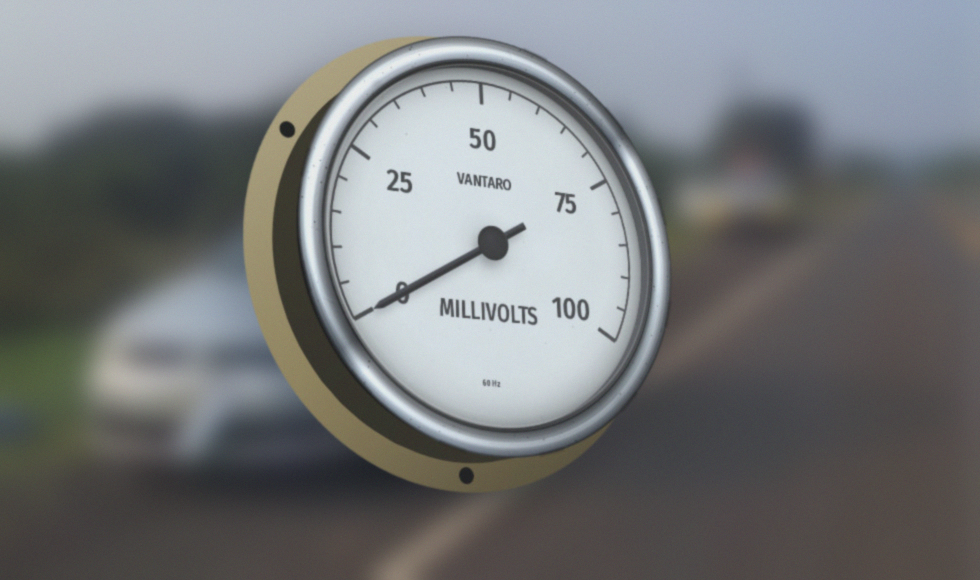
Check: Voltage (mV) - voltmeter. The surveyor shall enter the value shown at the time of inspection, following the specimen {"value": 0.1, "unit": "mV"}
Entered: {"value": 0, "unit": "mV"}
